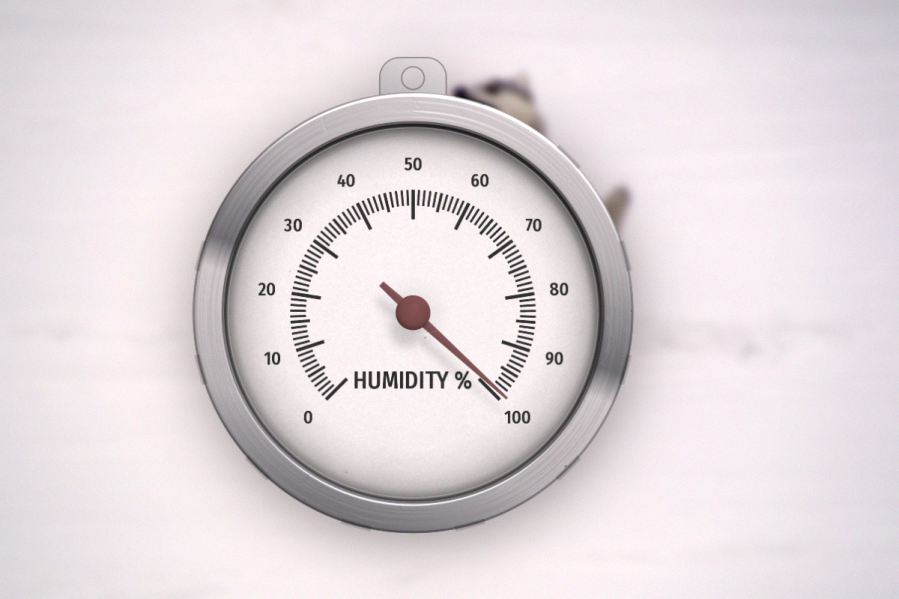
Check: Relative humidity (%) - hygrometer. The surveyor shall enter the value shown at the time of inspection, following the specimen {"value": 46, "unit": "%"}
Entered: {"value": 99, "unit": "%"}
